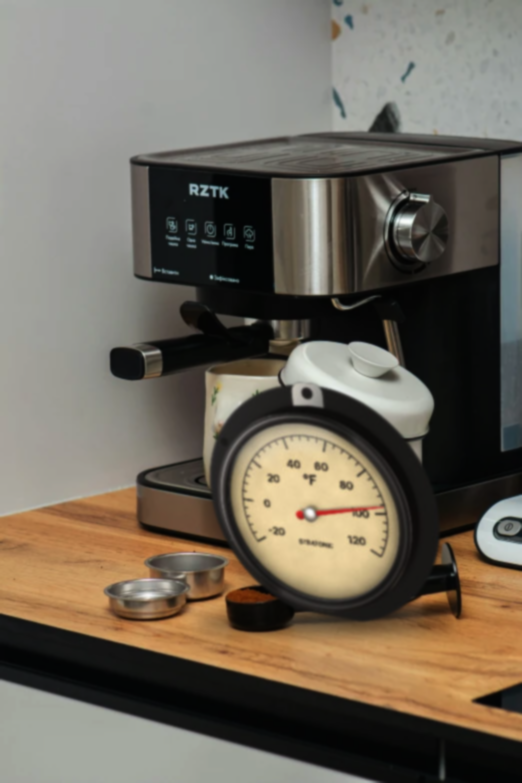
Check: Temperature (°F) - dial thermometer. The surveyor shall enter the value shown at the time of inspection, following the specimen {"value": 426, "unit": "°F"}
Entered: {"value": 96, "unit": "°F"}
